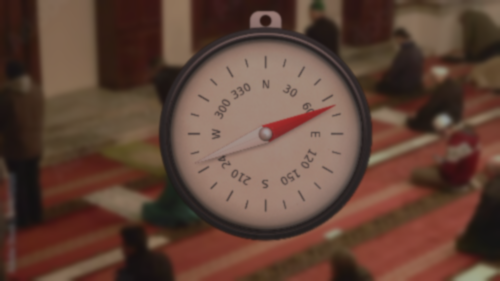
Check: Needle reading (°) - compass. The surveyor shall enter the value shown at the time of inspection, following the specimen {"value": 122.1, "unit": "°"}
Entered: {"value": 67.5, "unit": "°"}
